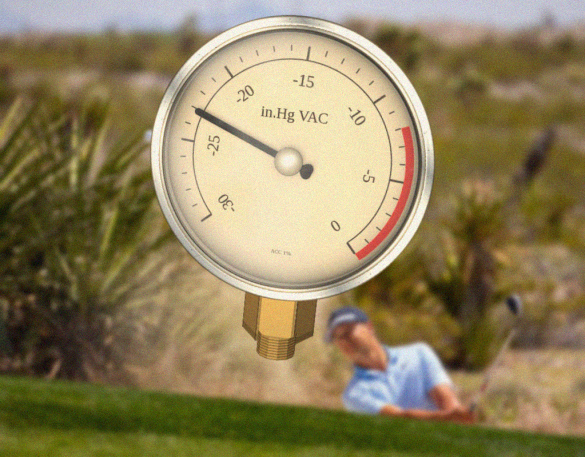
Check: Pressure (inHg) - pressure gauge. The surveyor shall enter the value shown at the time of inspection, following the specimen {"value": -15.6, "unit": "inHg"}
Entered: {"value": -23, "unit": "inHg"}
